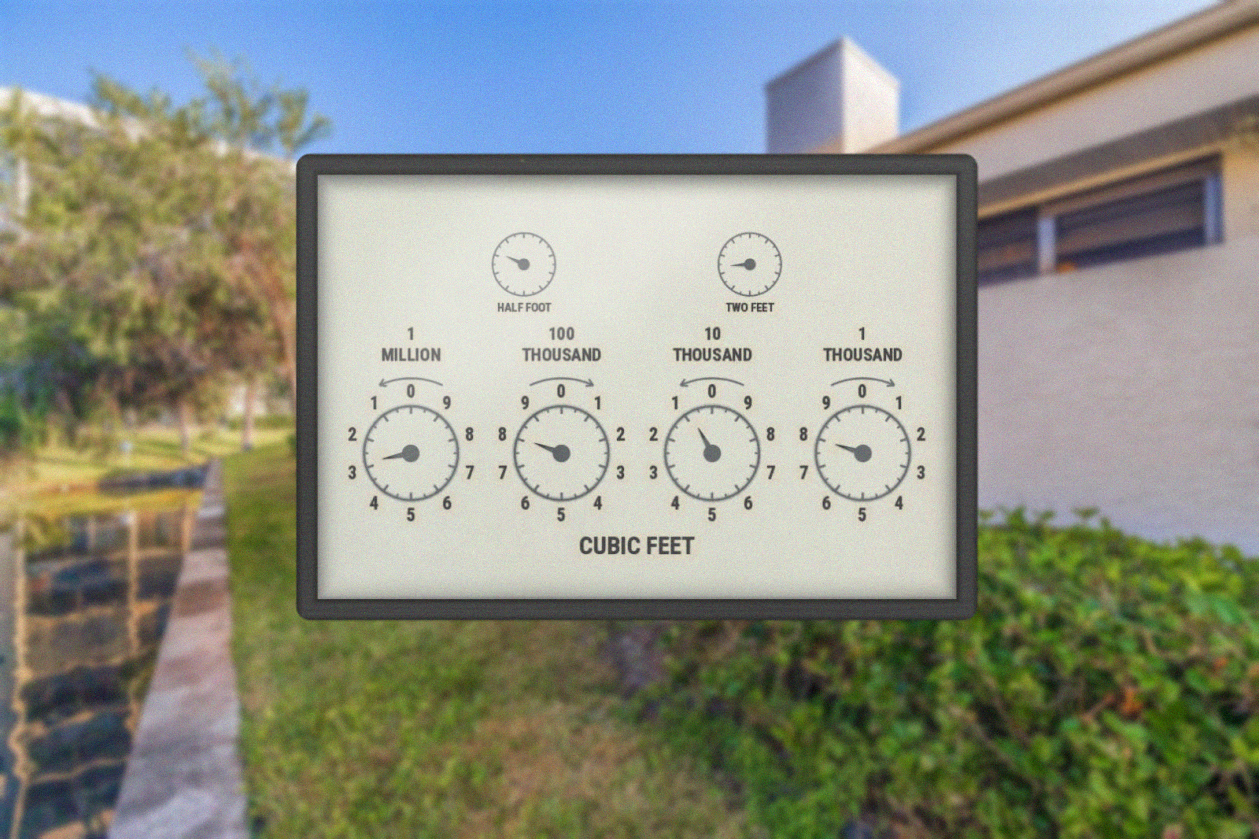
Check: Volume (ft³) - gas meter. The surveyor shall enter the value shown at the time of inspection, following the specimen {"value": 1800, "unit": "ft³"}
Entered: {"value": 280800, "unit": "ft³"}
